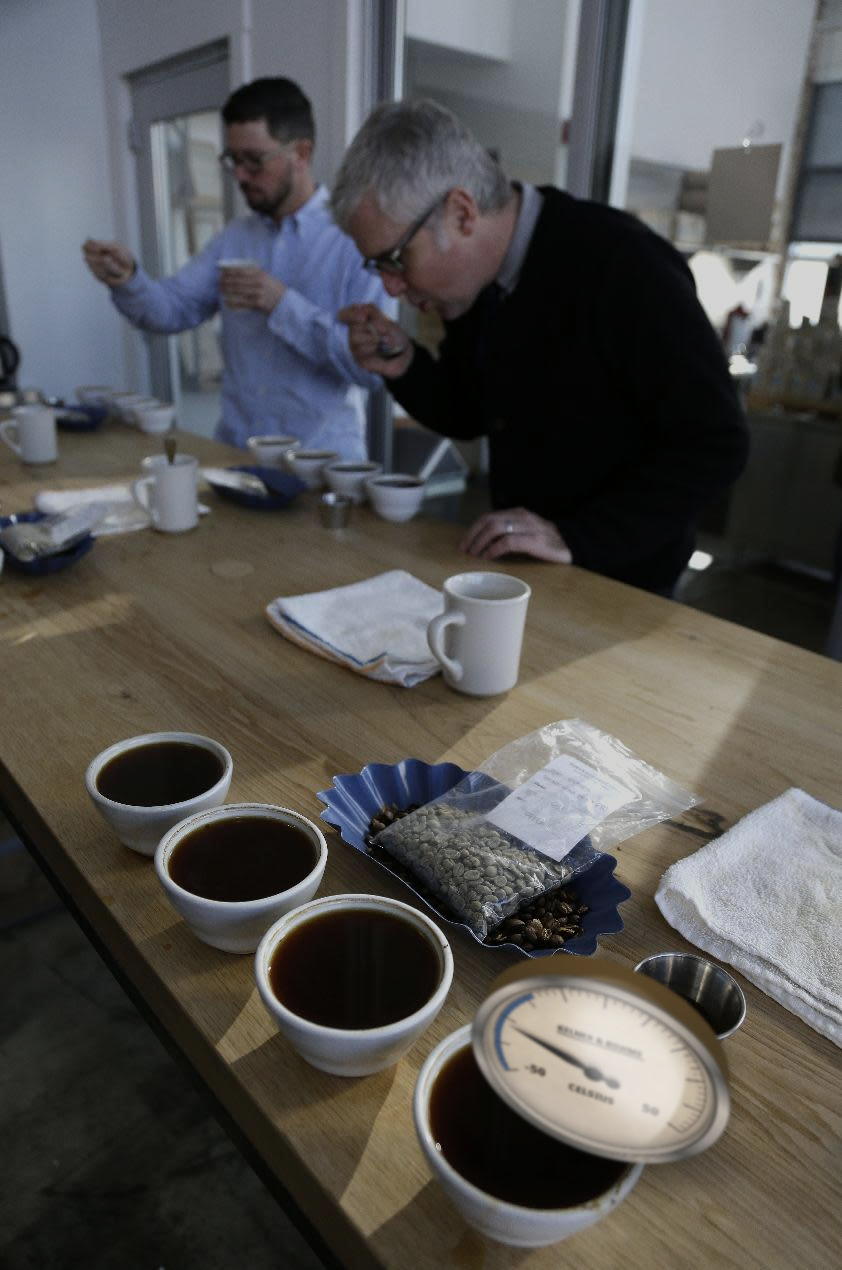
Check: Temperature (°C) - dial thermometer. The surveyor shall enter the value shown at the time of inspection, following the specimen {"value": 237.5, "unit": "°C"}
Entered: {"value": -30, "unit": "°C"}
